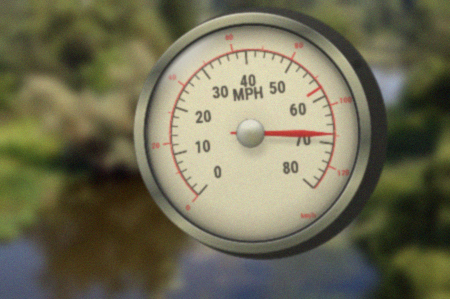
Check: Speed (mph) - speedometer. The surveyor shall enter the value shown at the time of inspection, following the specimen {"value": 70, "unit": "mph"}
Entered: {"value": 68, "unit": "mph"}
